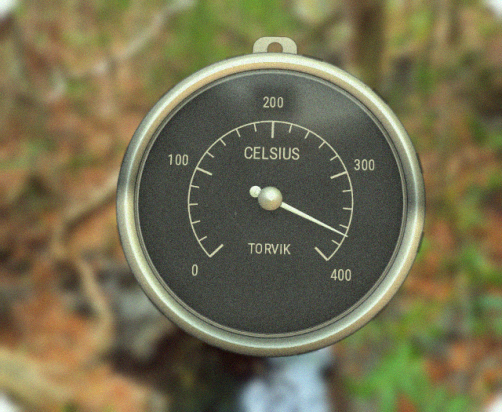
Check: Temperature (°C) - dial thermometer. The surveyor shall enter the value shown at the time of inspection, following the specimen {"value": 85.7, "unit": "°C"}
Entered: {"value": 370, "unit": "°C"}
